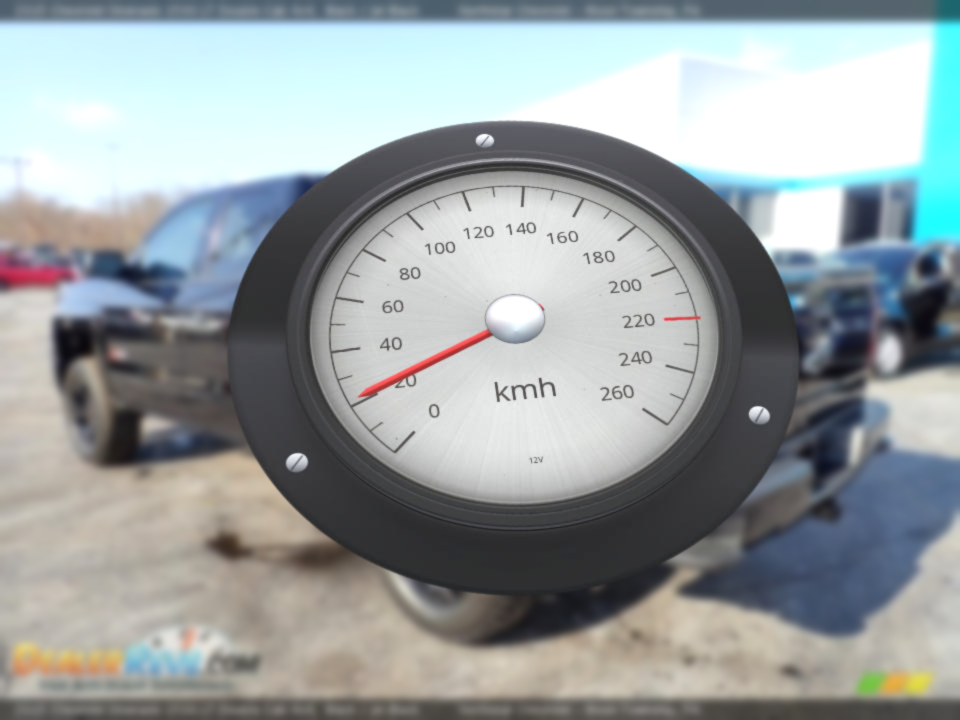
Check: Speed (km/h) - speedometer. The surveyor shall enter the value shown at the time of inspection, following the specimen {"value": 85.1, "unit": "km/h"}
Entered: {"value": 20, "unit": "km/h"}
